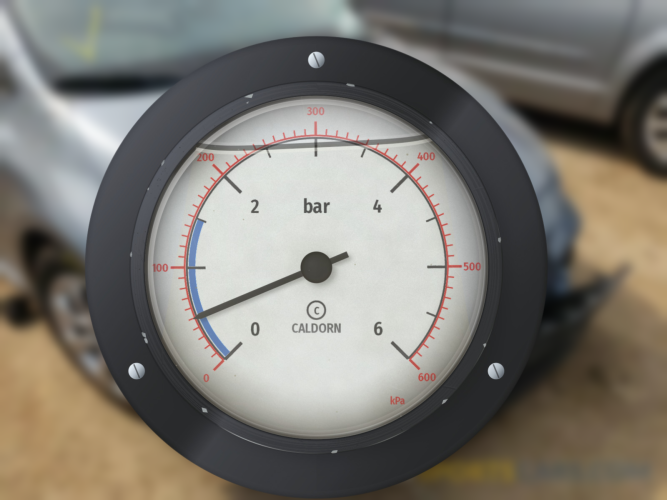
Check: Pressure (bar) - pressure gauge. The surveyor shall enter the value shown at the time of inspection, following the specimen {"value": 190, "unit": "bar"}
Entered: {"value": 0.5, "unit": "bar"}
